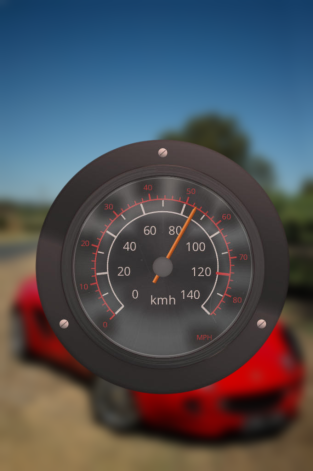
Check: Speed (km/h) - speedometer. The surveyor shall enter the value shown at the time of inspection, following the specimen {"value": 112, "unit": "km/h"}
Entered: {"value": 85, "unit": "km/h"}
